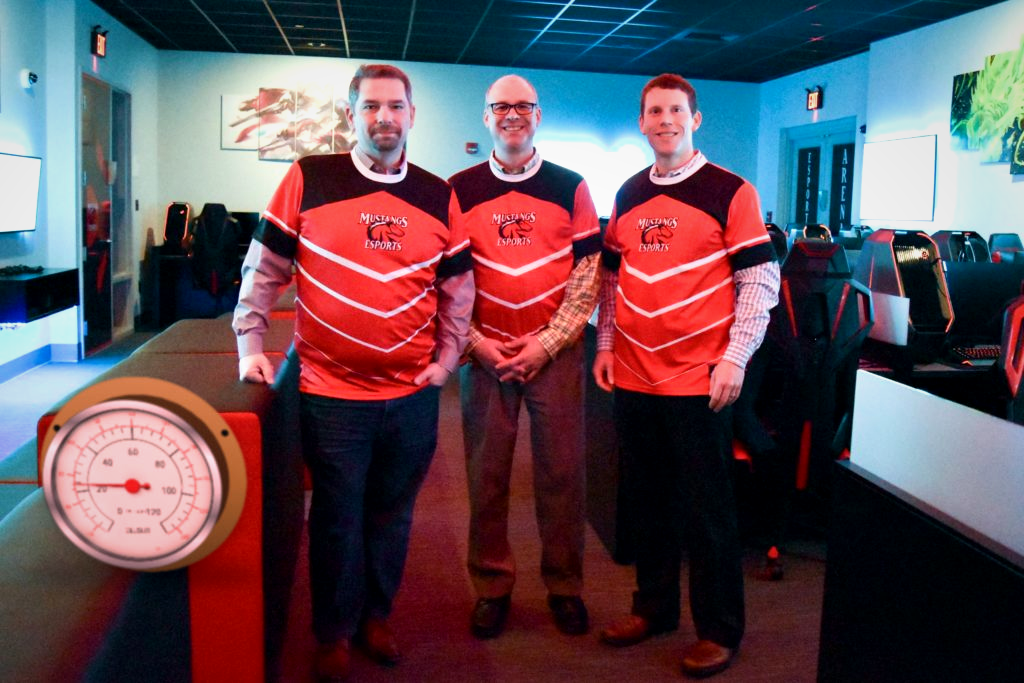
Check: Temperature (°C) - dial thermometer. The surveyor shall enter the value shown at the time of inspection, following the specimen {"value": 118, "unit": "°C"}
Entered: {"value": 24, "unit": "°C"}
